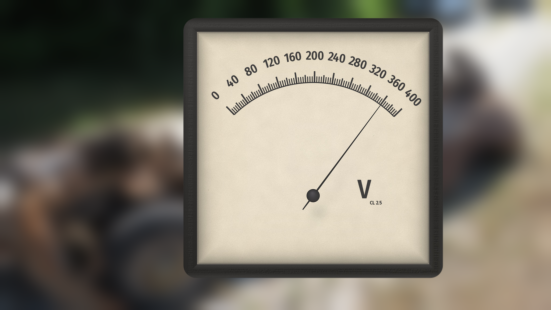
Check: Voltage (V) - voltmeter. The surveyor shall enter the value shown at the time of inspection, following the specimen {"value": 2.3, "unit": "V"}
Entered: {"value": 360, "unit": "V"}
